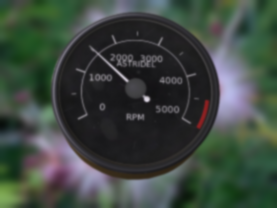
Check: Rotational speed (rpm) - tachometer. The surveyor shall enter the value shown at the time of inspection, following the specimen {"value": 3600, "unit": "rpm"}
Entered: {"value": 1500, "unit": "rpm"}
